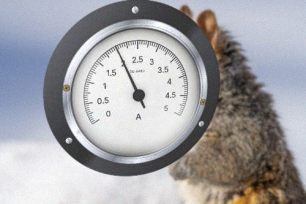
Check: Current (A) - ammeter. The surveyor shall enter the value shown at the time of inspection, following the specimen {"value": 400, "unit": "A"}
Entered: {"value": 2, "unit": "A"}
